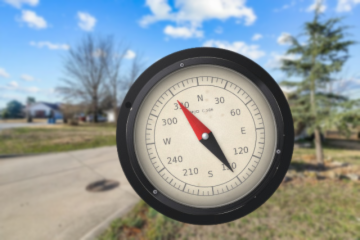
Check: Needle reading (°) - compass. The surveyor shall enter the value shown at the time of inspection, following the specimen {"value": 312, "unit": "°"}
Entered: {"value": 330, "unit": "°"}
